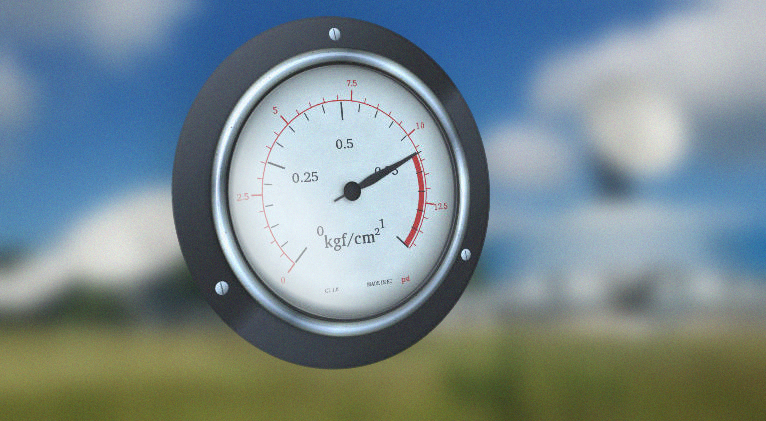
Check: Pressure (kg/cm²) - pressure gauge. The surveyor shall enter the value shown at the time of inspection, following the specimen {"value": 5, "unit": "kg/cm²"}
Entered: {"value": 0.75, "unit": "kg/cm²"}
